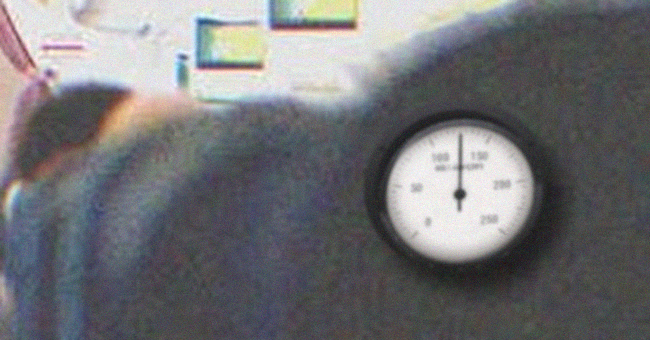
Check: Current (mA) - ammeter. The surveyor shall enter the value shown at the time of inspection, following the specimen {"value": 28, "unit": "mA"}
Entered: {"value": 125, "unit": "mA"}
